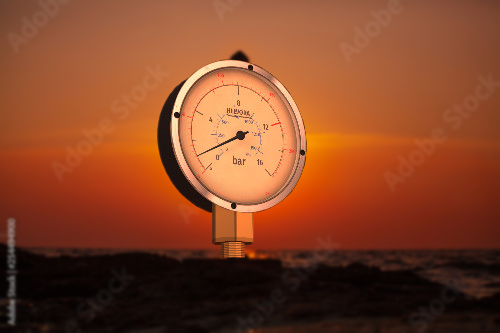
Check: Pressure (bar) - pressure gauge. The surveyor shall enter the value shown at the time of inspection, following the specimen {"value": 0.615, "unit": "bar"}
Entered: {"value": 1, "unit": "bar"}
